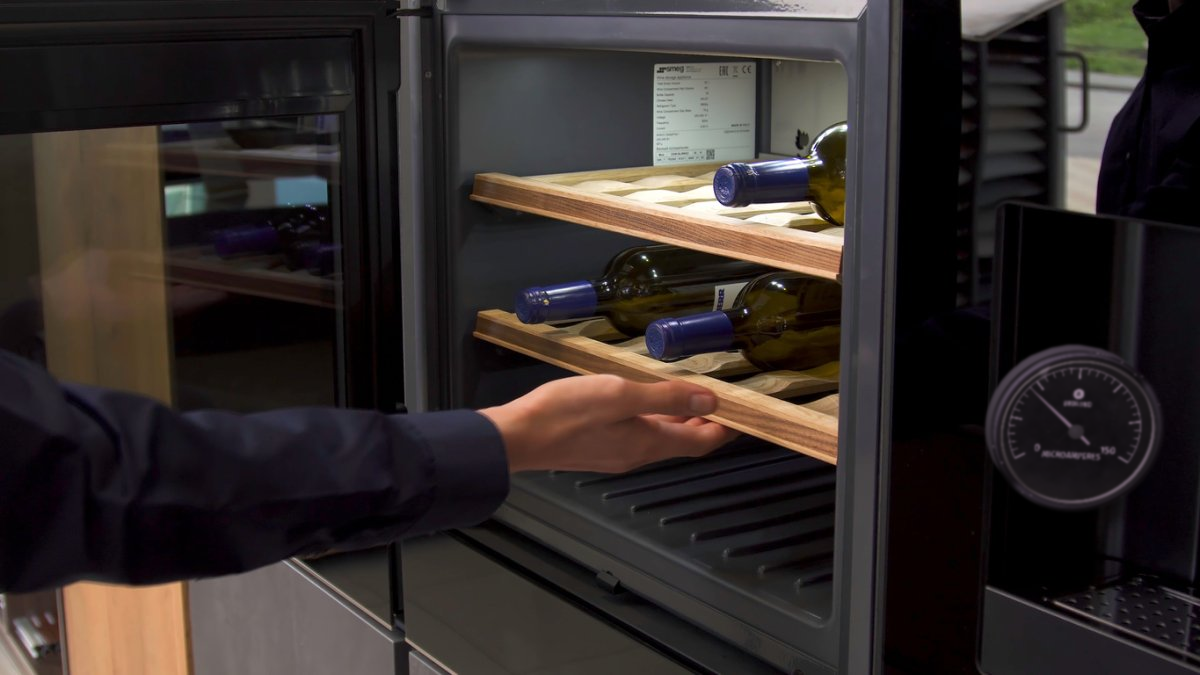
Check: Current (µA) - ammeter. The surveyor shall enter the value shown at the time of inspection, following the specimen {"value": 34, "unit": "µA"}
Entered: {"value": 45, "unit": "µA"}
